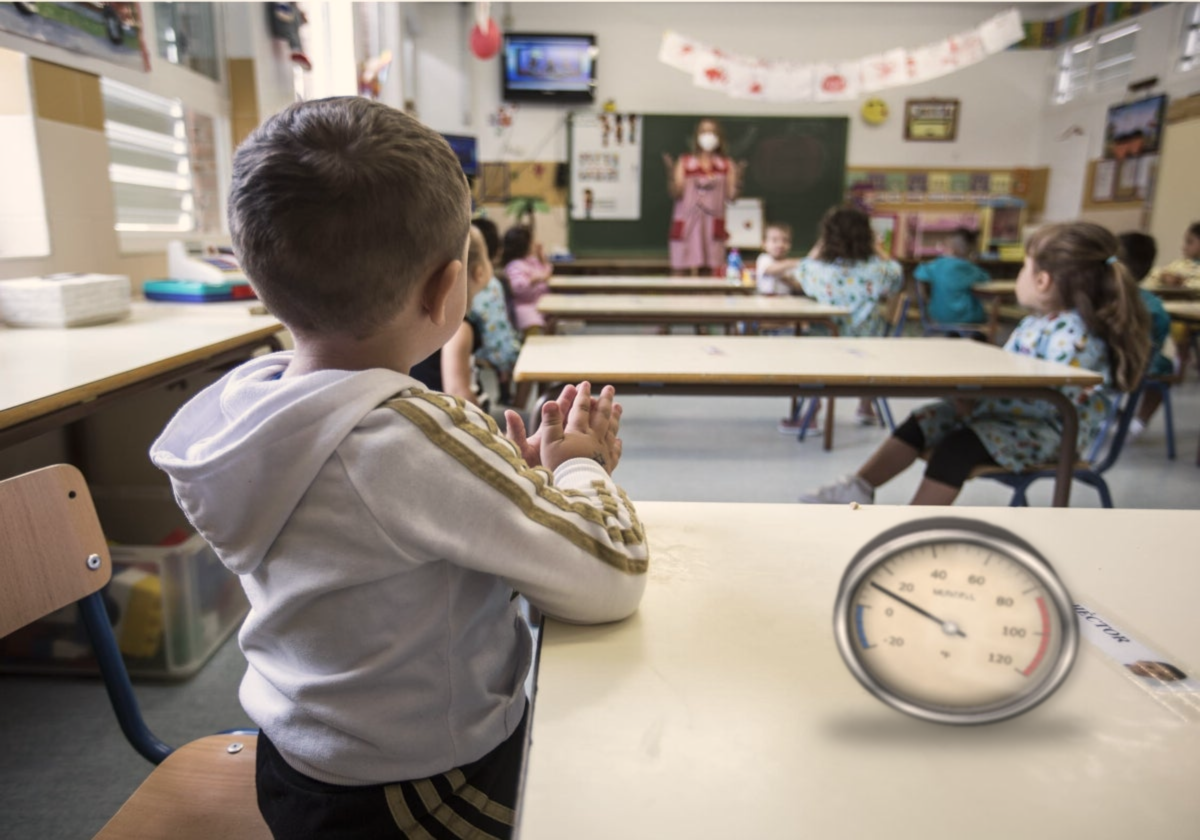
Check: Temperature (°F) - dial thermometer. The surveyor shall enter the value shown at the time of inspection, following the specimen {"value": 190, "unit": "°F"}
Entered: {"value": 12, "unit": "°F"}
